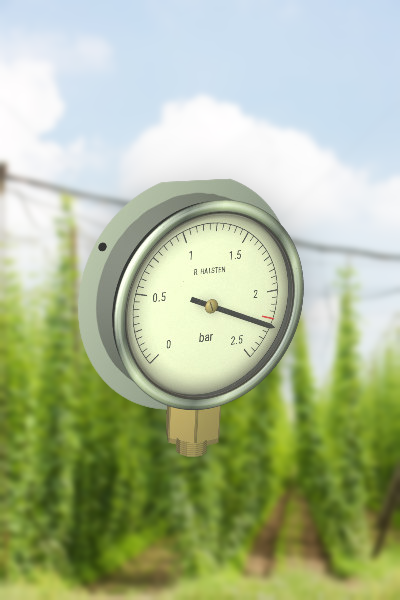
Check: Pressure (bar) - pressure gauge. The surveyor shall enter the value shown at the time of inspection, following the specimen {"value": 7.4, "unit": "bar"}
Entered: {"value": 2.25, "unit": "bar"}
